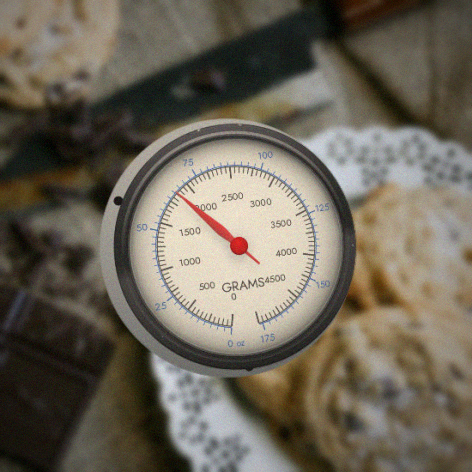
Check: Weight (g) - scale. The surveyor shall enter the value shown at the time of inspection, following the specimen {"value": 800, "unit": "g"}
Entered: {"value": 1850, "unit": "g"}
